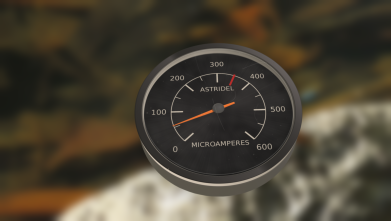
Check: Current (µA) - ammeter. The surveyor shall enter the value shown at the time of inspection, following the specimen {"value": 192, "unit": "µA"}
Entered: {"value": 50, "unit": "µA"}
